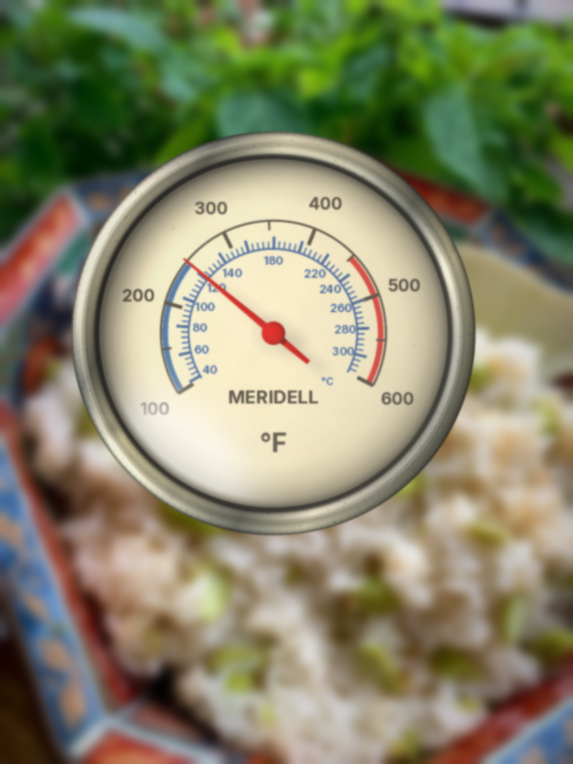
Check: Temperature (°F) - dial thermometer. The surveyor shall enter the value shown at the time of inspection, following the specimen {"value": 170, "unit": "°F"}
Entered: {"value": 250, "unit": "°F"}
